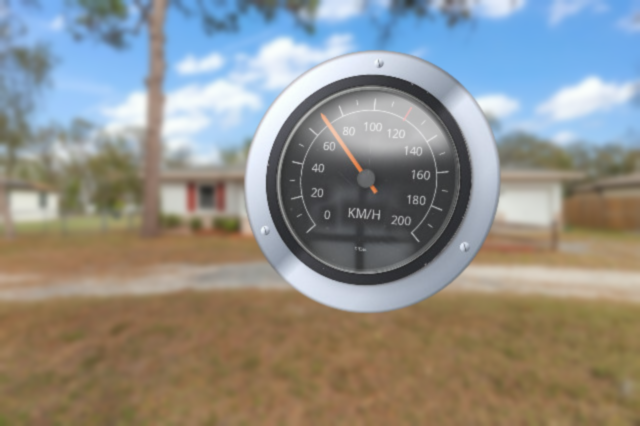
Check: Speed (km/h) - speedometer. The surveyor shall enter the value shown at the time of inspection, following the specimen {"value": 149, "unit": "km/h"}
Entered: {"value": 70, "unit": "km/h"}
